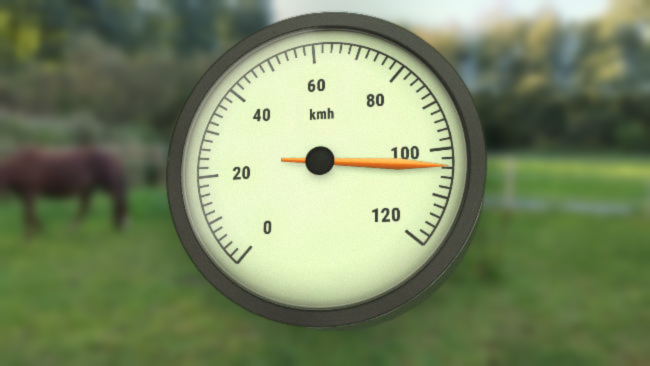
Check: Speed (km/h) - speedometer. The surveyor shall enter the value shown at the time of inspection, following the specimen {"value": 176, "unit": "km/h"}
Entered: {"value": 104, "unit": "km/h"}
